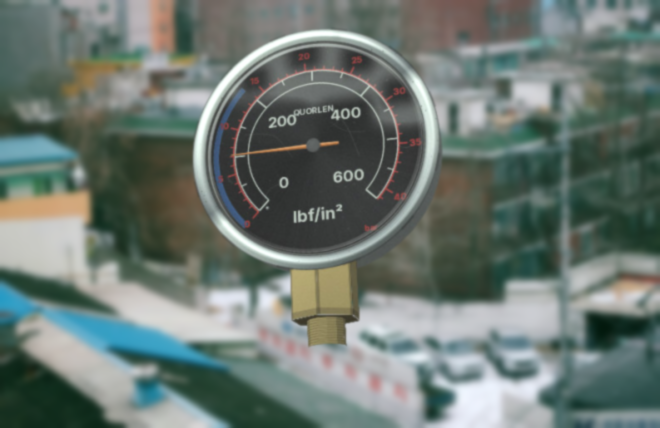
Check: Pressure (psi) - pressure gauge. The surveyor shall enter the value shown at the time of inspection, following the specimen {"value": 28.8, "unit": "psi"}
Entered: {"value": 100, "unit": "psi"}
